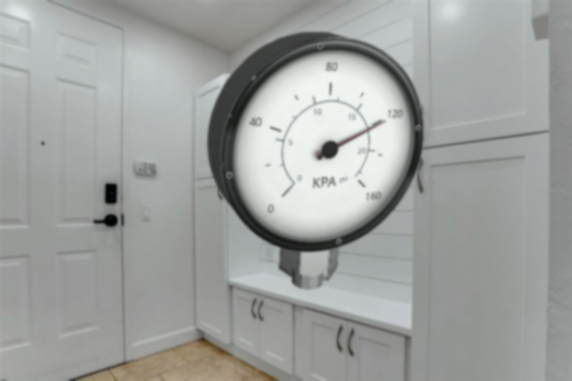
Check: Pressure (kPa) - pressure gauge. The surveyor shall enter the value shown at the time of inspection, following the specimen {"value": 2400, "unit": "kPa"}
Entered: {"value": 120, "unit": "kPa"}
